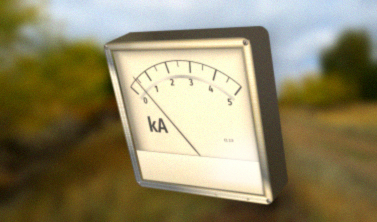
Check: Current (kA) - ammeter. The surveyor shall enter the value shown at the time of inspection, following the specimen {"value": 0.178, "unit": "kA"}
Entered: {"value": 0.5, "unit": "kA"}
